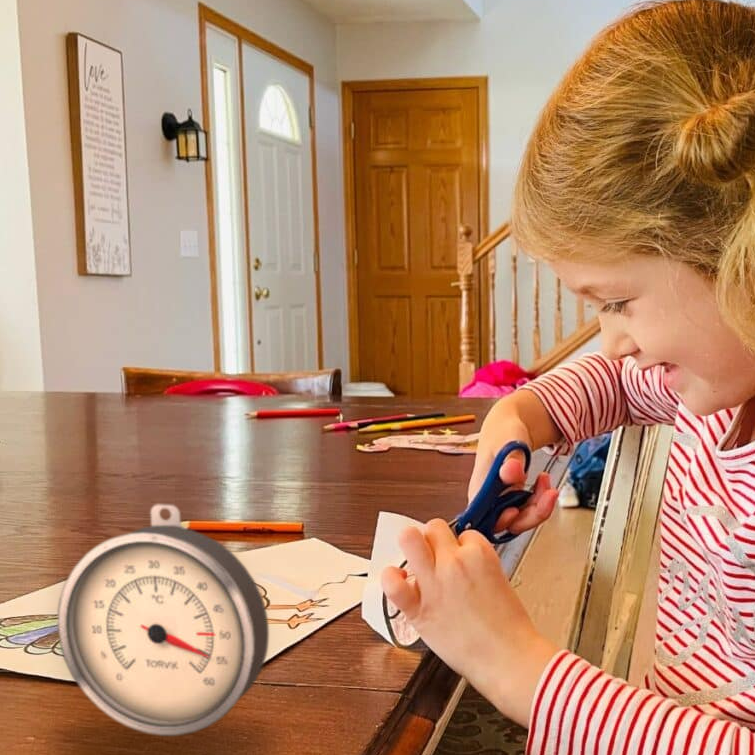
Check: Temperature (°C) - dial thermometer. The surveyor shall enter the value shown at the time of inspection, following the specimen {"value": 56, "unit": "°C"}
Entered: {"value": 55, "unit": "°C"}
